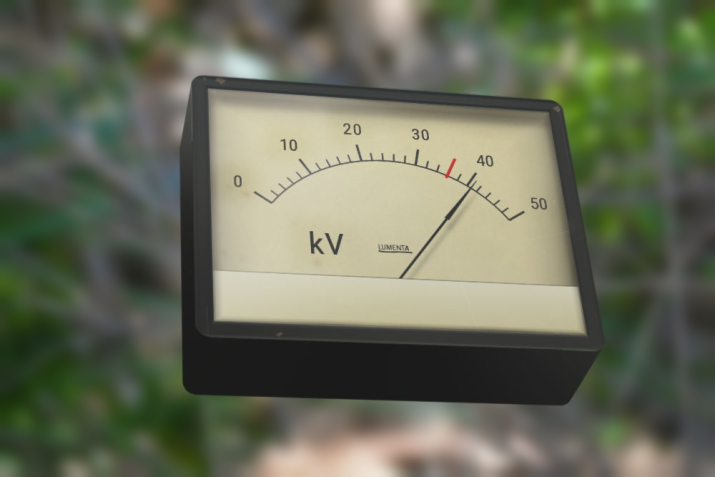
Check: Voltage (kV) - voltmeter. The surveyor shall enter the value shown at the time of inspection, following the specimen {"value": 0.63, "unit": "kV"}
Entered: {"value": 41, "unit": "kV"}
